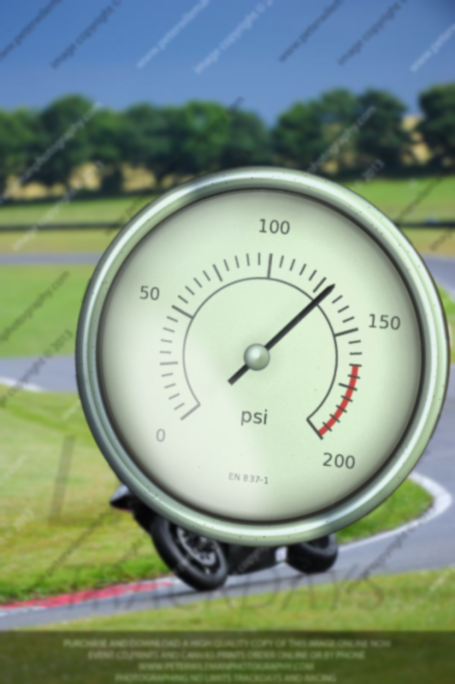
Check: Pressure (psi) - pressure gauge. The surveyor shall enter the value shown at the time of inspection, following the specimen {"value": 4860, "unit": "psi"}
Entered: {"value": 130, "unit": "psi"}
